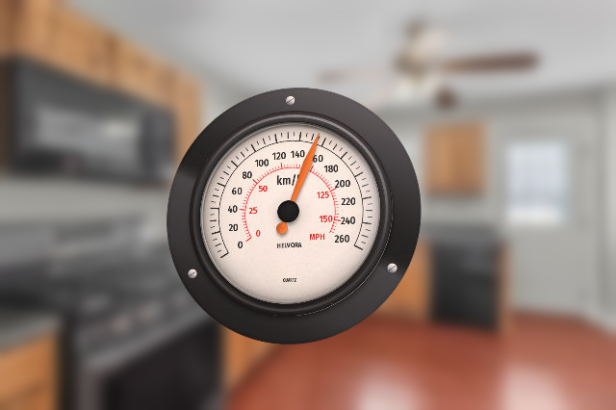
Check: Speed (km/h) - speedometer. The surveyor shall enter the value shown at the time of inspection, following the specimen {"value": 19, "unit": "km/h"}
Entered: {"value": 155, "unit": "km/h"}
